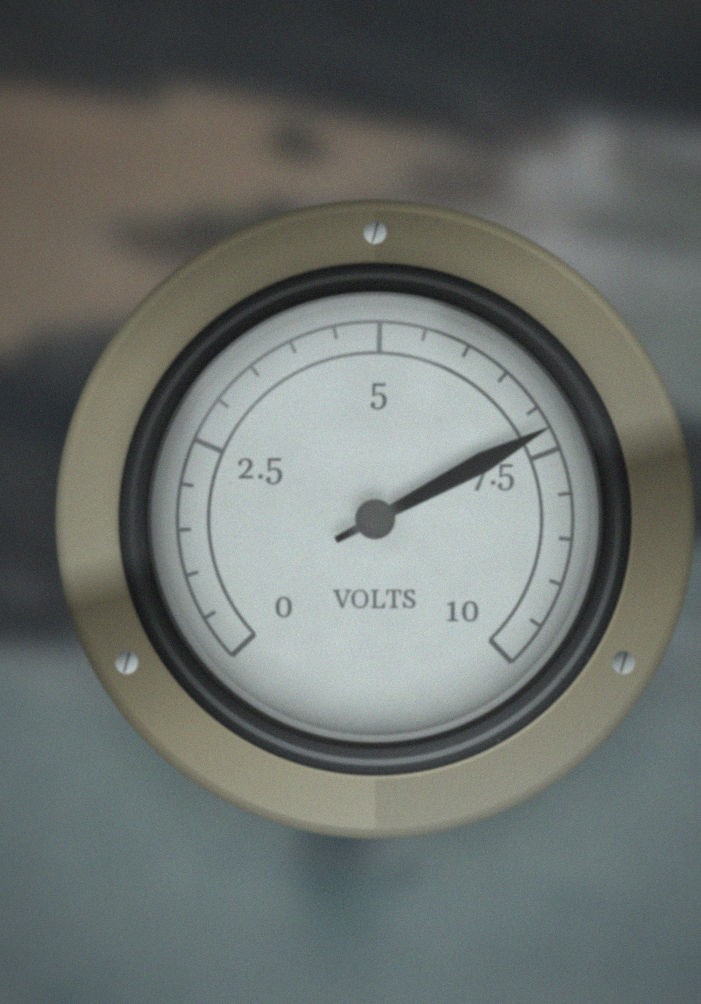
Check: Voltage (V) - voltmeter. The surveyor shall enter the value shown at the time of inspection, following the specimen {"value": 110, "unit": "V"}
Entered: {"value": 7.25, "unit": "V"}
